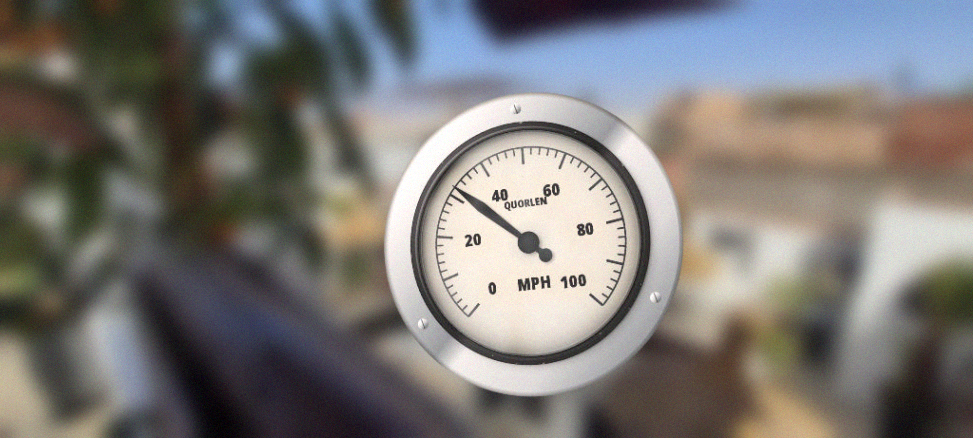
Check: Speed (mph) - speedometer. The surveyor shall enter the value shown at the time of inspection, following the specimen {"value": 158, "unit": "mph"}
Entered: {"value": 32, "unit": "mph"}
